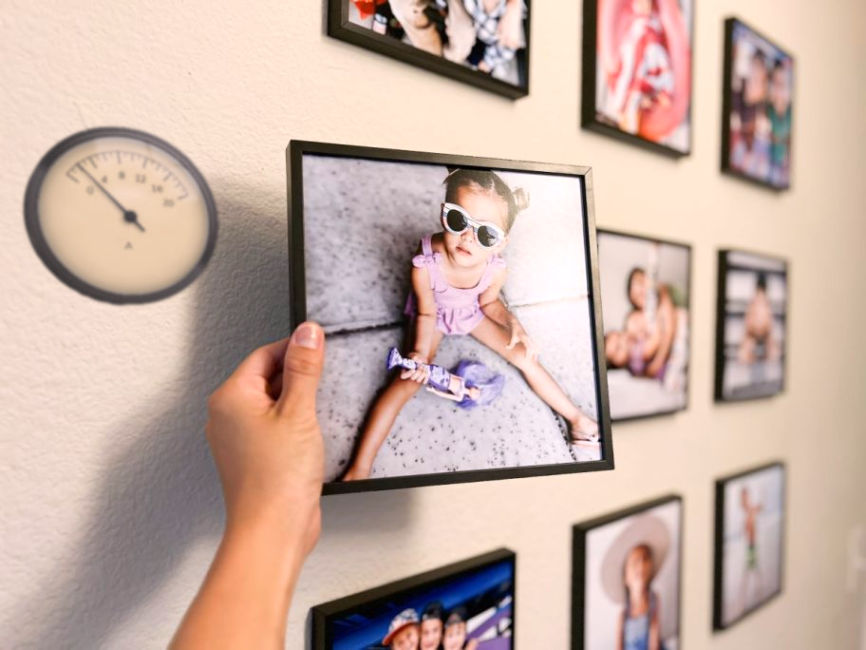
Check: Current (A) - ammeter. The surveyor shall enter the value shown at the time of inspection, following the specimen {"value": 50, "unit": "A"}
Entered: {"value": 2, "unit": "A"}
